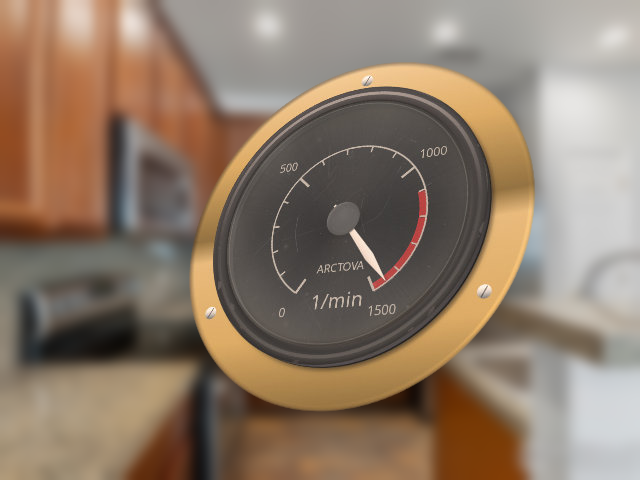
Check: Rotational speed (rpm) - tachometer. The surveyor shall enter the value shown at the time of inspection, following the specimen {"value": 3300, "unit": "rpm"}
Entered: {"value": 1450, "unit": "rpm"}
